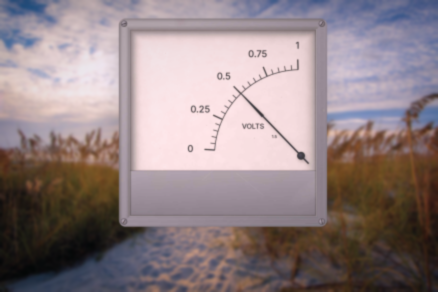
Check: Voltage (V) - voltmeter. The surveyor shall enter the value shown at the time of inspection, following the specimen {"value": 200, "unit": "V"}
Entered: {"value": 0.5, "unit": "V"}
